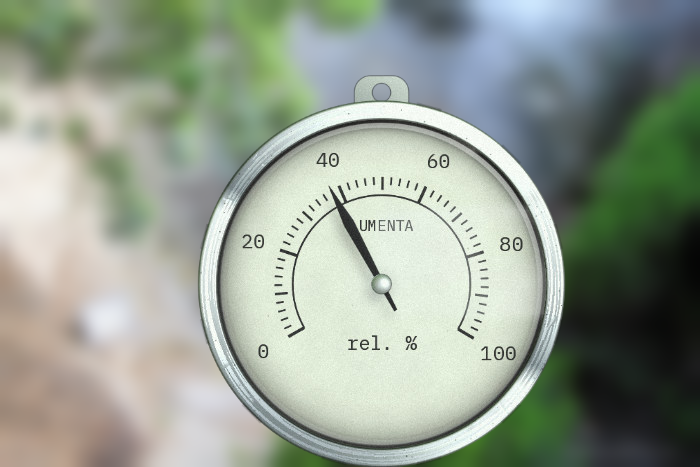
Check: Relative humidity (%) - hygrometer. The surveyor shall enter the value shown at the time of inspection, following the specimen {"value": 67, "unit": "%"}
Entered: {"value": 38, "unit": "%"}
